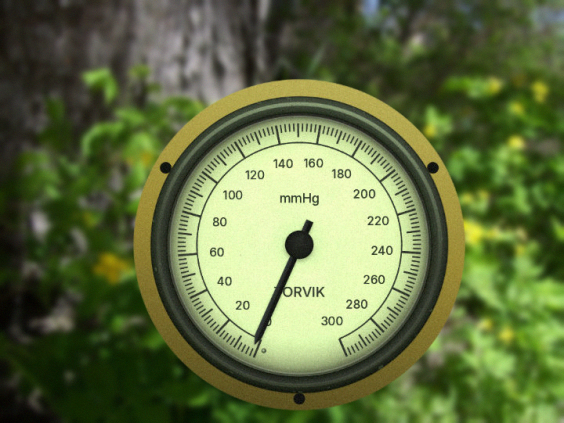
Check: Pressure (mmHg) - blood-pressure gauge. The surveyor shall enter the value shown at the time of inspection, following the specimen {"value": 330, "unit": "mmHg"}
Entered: {"value": 2, "unit": "mmHg"}
